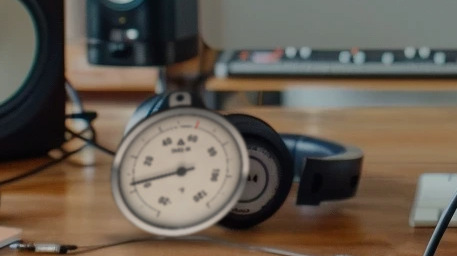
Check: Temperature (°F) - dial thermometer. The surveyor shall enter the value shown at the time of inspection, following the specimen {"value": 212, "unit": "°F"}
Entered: {"value": 5, "unit": "°F"}
